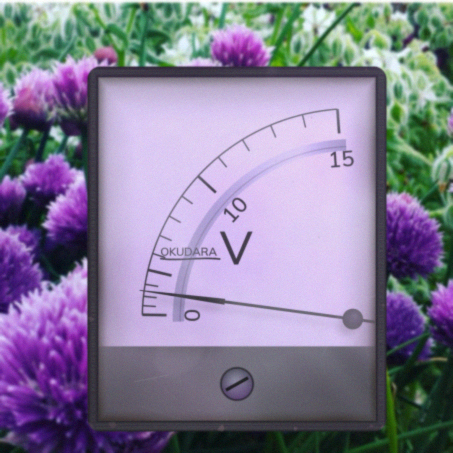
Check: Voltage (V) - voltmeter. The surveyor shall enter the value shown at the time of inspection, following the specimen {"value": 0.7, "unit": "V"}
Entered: {"value": 3.5, "unit": "V"}
